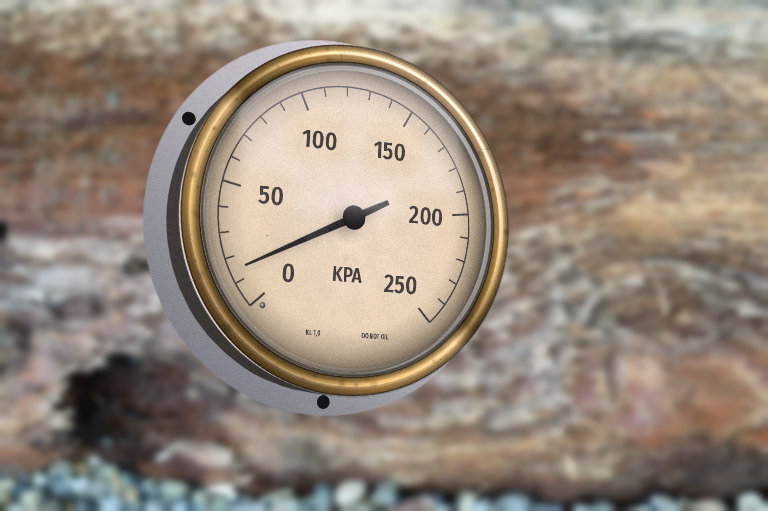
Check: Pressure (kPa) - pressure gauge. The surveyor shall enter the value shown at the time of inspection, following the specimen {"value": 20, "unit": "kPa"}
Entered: {"value": 15, "unit": "kPa"}
